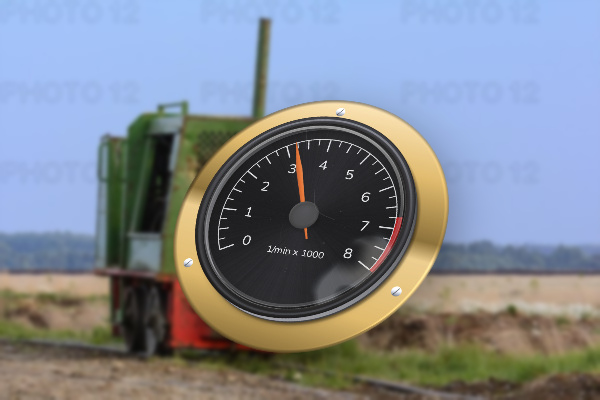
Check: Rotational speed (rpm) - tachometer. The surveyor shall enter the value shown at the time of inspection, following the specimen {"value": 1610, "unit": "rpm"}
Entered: {"value": 3250, "unit": "rpm"}
